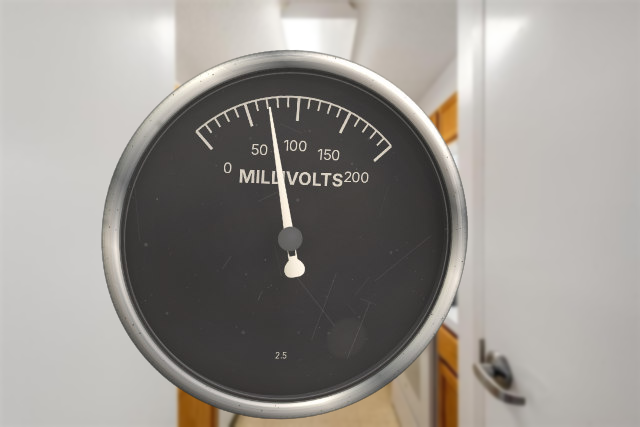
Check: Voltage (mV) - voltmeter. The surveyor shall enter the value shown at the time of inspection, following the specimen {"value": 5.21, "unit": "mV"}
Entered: {"value": 70, "unit": "mV"}
